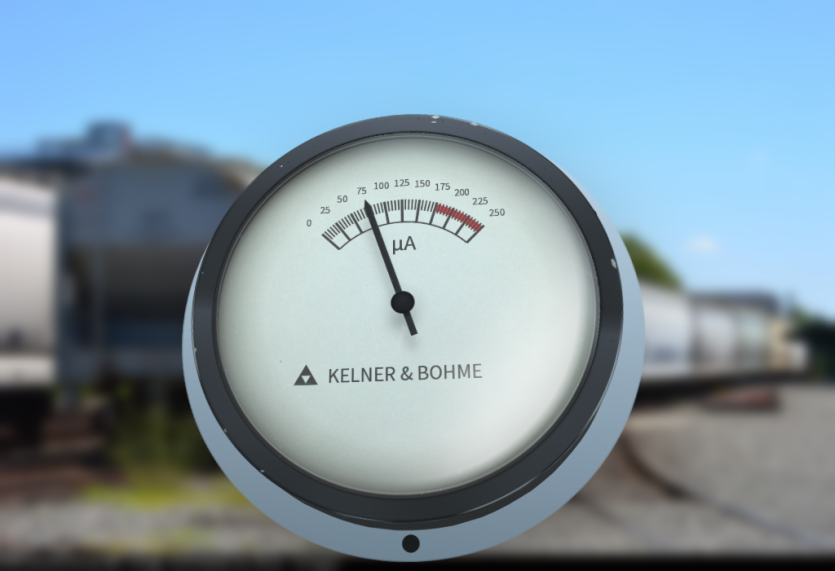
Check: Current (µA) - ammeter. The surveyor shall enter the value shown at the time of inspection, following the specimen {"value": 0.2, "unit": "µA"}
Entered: {"value": 75, "unit": "µA"}
